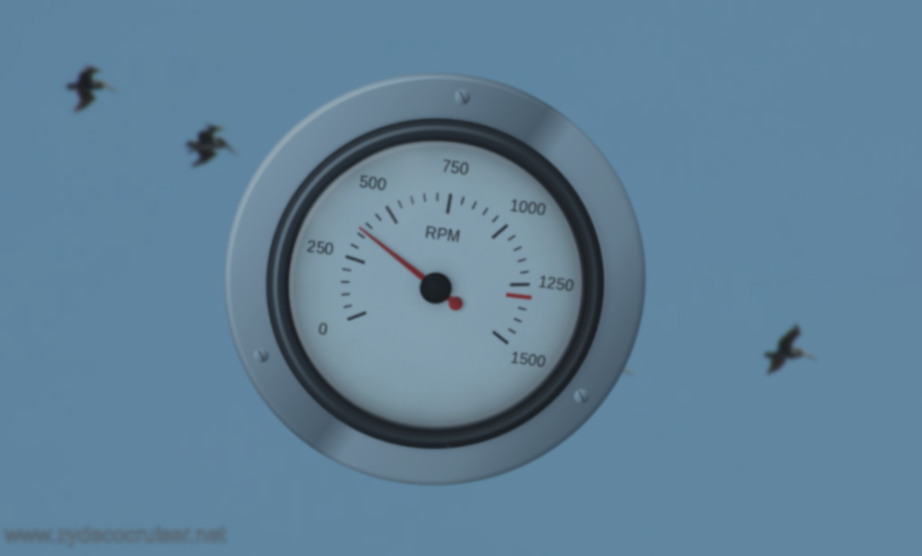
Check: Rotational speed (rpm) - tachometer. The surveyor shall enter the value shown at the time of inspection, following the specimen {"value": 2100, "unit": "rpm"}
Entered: {"value": 375, "unit": "rpm"}
